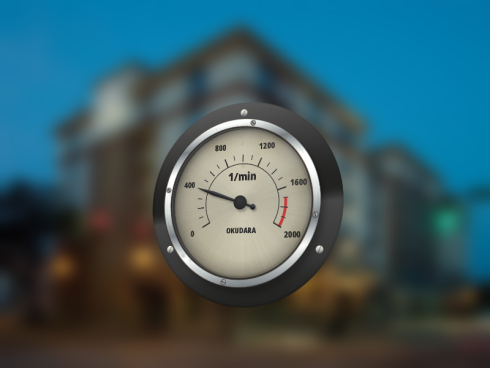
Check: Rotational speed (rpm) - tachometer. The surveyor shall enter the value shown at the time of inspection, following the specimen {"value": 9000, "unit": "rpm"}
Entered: {"value": 400, "unit": "rpm"}
